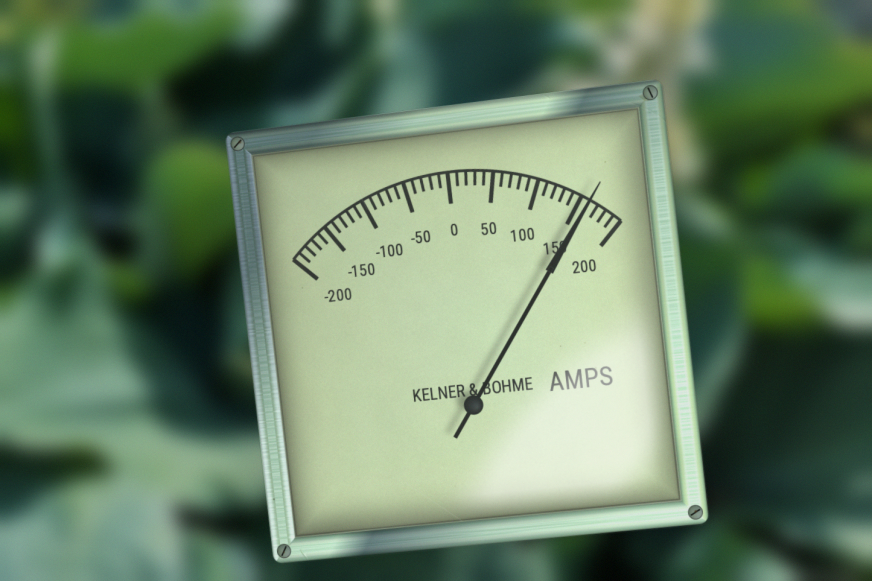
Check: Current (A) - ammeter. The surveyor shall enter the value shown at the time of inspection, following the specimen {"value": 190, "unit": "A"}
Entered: {"value": 160, "unit": "A"}
